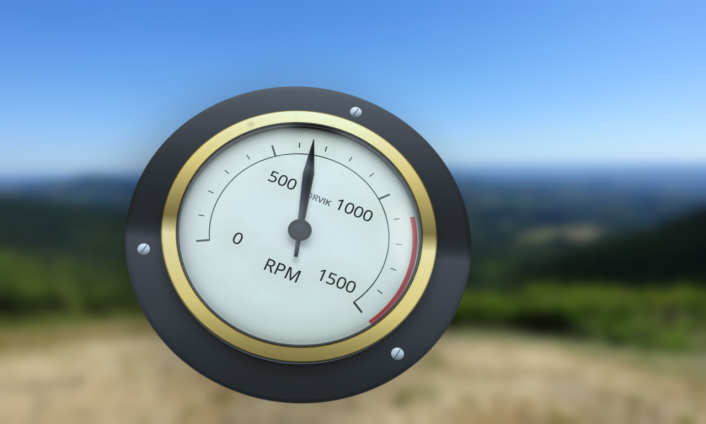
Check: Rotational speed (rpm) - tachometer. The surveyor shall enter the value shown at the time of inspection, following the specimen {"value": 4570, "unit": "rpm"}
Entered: {"value": 650, "unit": "rpm"}
